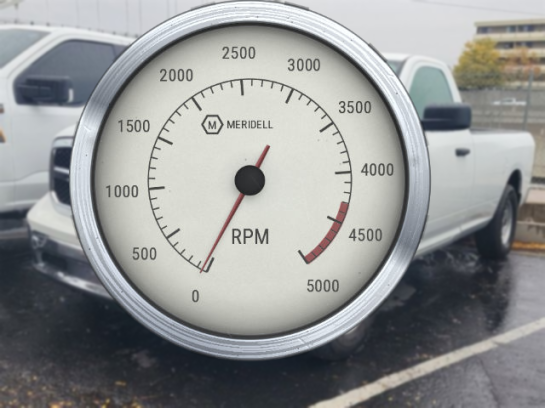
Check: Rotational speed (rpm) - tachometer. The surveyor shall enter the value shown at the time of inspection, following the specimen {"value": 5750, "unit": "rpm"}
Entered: {"value": 50, "unit": "rpm"}
